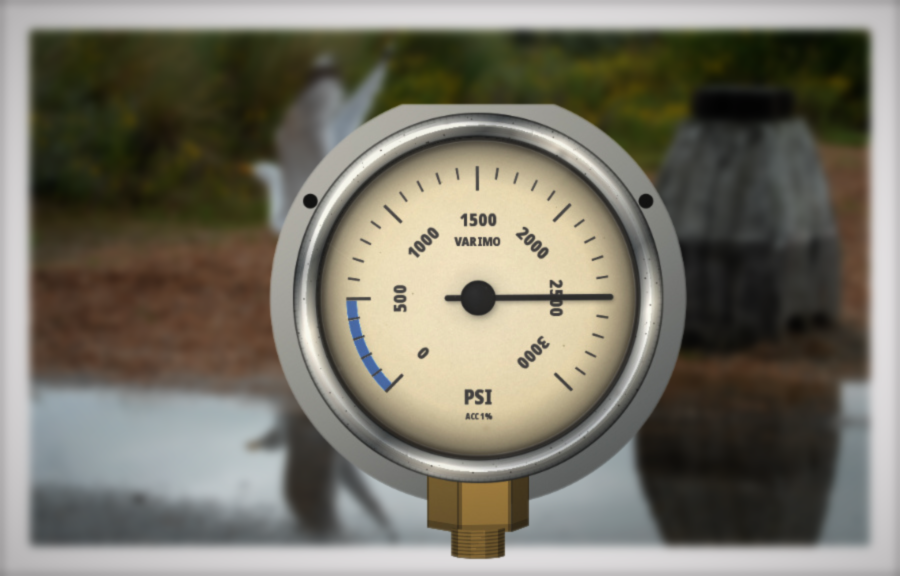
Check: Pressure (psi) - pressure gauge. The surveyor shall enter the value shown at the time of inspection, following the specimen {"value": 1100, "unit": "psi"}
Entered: {"value": 2500, "unit": "psi"}
